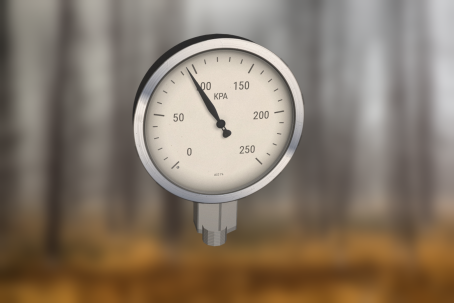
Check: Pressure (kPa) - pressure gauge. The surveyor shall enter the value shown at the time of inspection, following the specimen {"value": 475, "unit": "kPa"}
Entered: {"value": 95, "unit": "kPa"}
